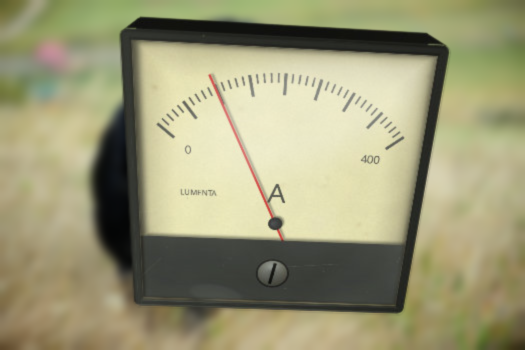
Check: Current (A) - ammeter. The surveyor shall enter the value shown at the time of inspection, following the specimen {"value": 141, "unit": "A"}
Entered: {"value": 100, "unit": "A"}
